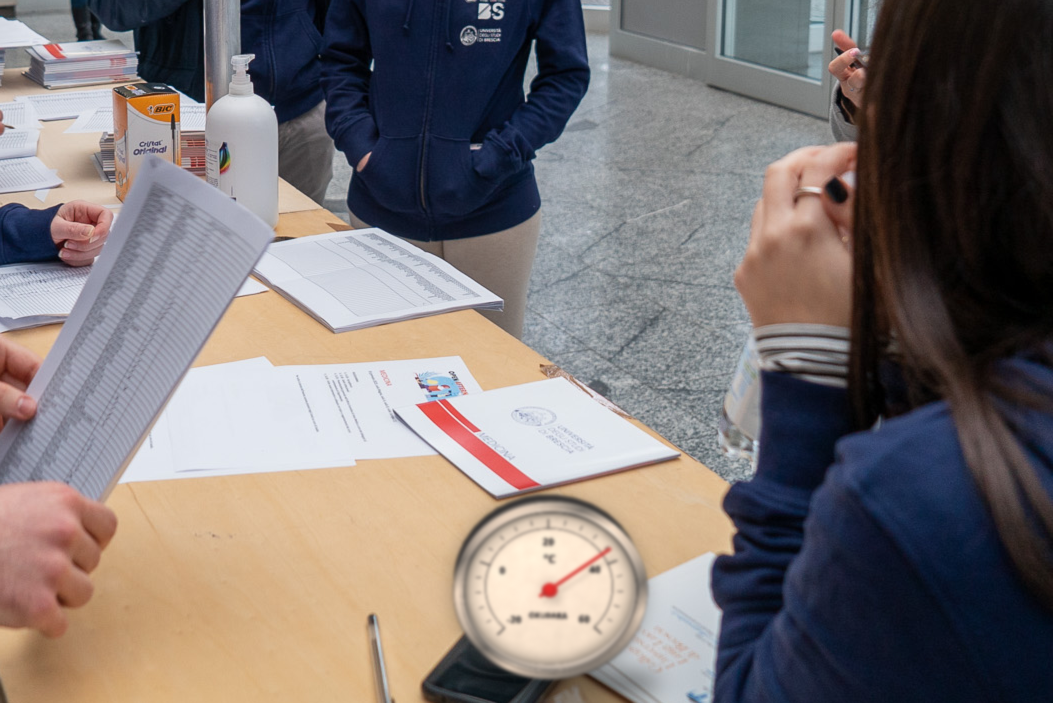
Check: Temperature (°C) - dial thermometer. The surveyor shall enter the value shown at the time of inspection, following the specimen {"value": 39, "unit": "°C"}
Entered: {"value": 36, "unit": "°C"}
